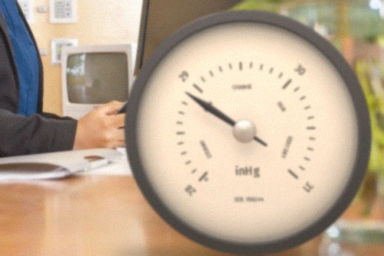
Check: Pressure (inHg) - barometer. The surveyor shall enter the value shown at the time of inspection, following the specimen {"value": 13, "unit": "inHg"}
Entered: {"value": 28.9, "unit": "inHg"}
